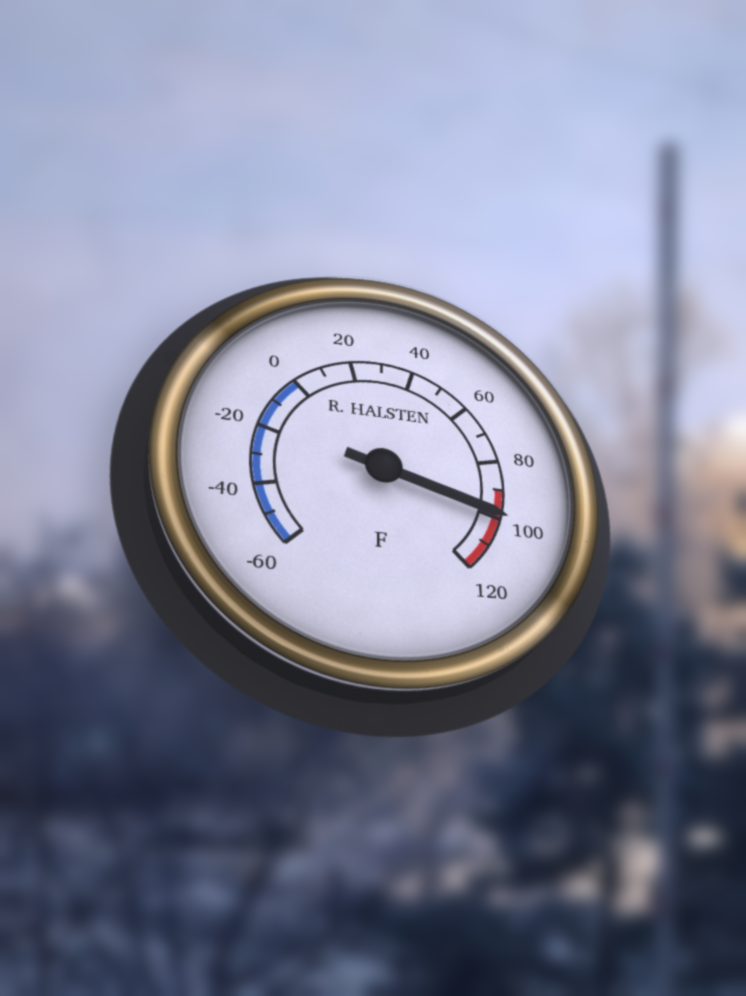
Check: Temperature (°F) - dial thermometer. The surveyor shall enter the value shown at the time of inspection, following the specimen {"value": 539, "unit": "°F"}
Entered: {"value": 100, "unit": "°F"}
